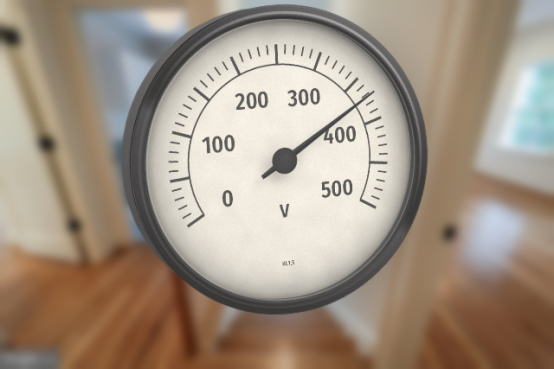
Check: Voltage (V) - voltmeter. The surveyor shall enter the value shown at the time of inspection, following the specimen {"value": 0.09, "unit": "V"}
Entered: {"value": 370, "unit": "V"}
